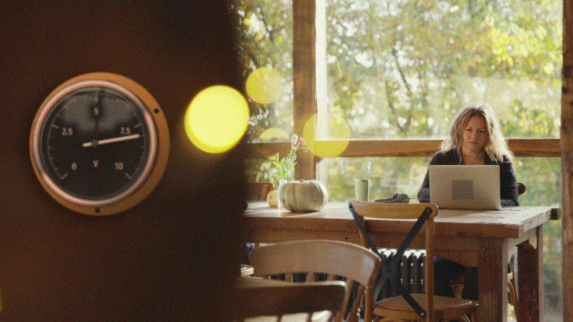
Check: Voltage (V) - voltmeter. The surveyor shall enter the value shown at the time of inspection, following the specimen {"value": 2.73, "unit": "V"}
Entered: {"value": 8, "unit": "V"}
